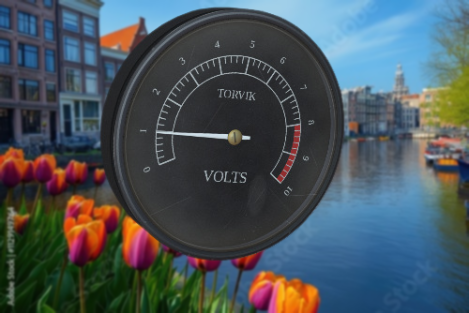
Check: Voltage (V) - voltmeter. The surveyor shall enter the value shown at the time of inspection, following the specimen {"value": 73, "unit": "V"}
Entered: {"value": 1, "unit": "V"}
